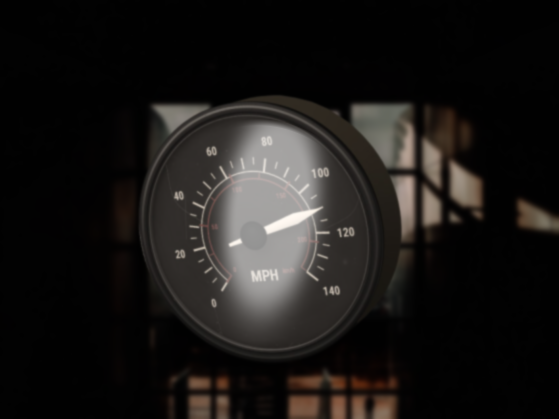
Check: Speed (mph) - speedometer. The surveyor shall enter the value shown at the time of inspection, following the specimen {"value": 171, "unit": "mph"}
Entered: {"value": 110, "unit": "mph"}
